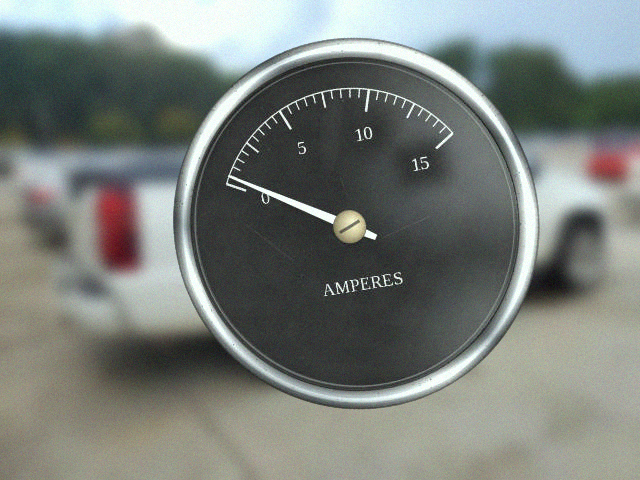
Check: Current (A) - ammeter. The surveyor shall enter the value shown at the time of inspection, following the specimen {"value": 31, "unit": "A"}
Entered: {"value": 0.5, "unit": "A"}
